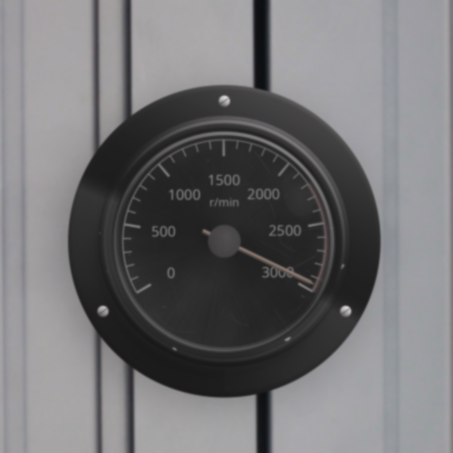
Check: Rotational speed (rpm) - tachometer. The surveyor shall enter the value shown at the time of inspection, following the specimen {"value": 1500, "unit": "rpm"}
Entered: {"value": 2950, "unit": "rpm"}
